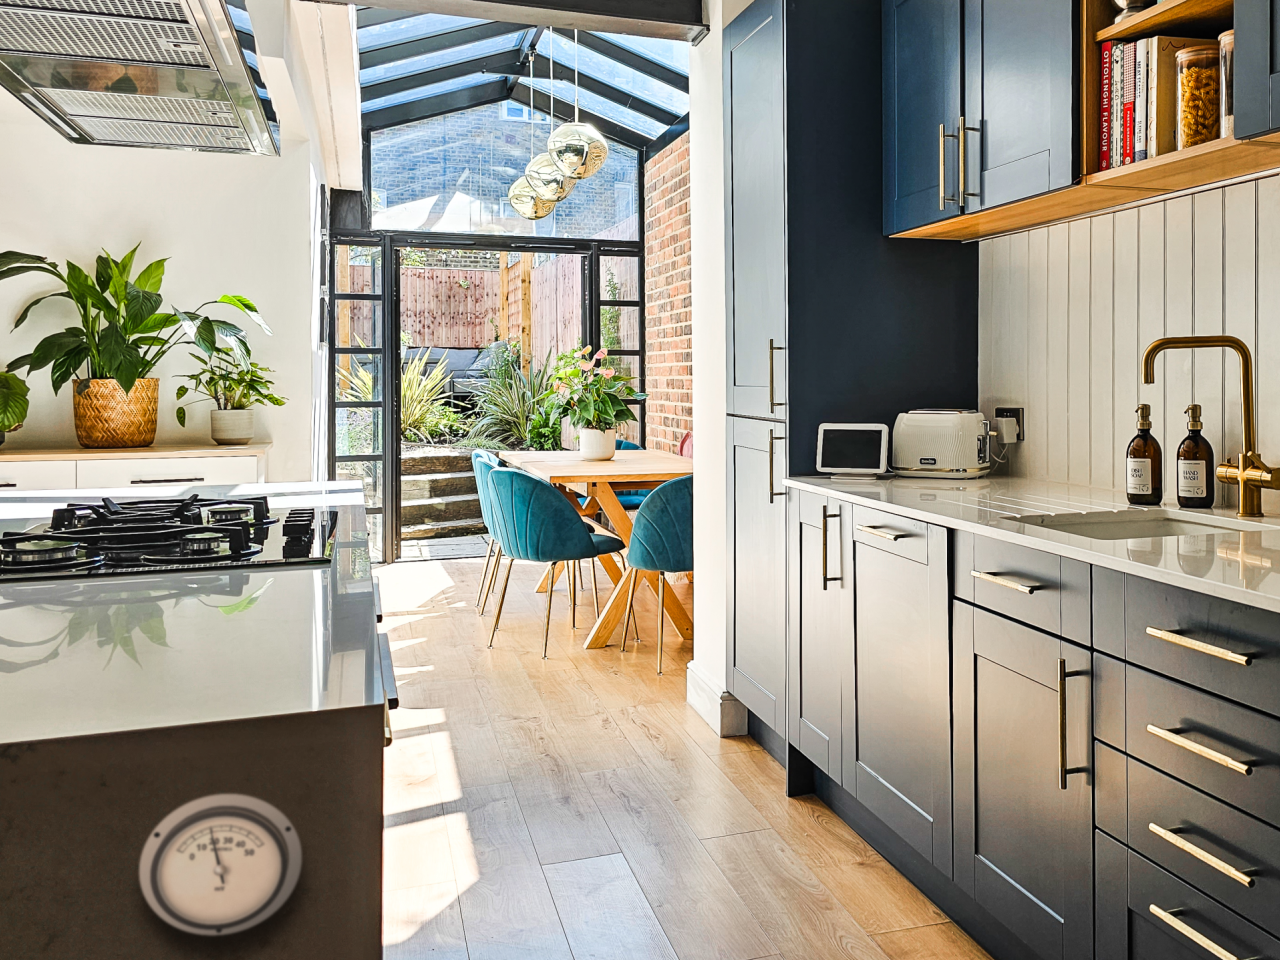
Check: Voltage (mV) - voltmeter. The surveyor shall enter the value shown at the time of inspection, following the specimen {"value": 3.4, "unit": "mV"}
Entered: {"value": 20, "unit": "mV"}
